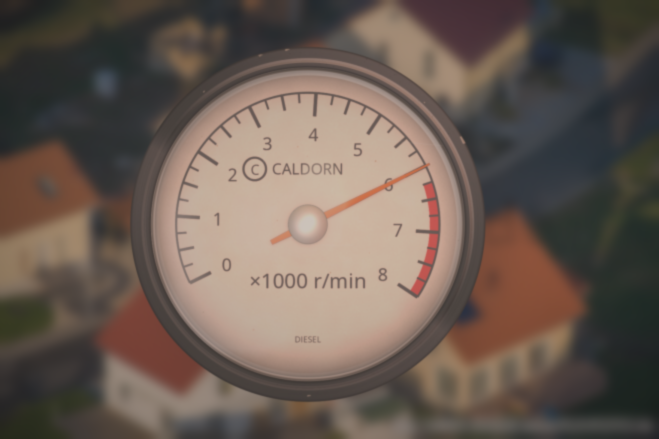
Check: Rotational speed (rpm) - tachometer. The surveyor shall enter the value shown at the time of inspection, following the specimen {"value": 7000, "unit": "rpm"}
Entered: {"value": 6000, "unit": "rpm"}
